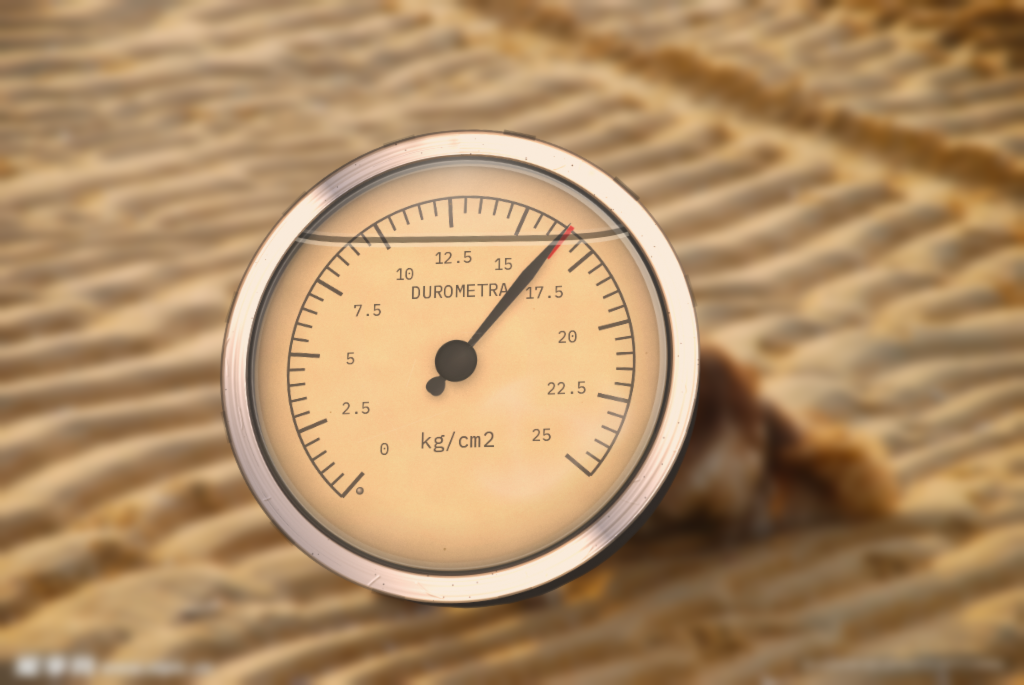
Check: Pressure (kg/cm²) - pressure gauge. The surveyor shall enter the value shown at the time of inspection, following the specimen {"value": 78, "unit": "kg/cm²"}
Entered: {"value": 16.5, "unit": "kg/cm²"}
